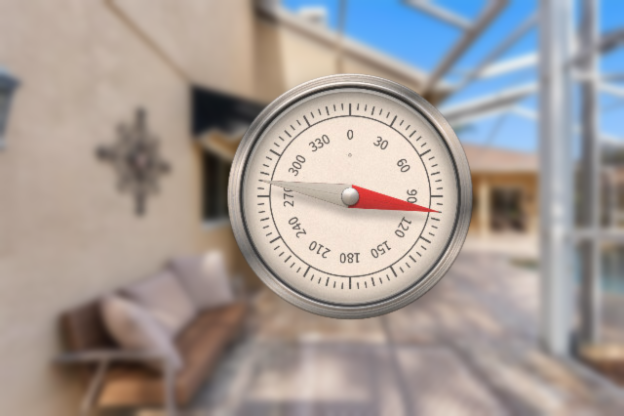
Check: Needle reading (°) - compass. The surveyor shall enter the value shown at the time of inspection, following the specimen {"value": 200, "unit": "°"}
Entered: {"value": 100, "unit": "°"}
